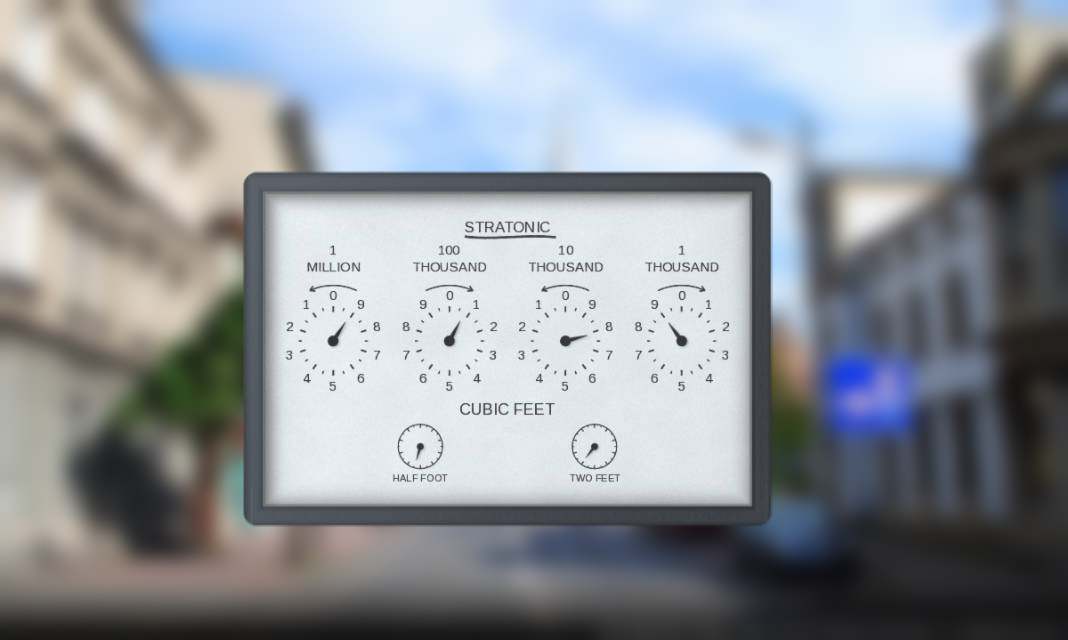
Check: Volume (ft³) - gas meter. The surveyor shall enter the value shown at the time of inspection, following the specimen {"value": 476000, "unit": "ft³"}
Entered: {"value": 907900, "unit": "ft³"}
